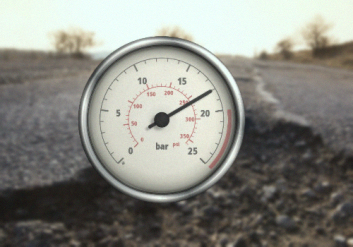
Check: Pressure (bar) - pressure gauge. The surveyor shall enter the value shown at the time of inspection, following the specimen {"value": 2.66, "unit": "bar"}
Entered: {"value": 18, "unit": "bar"}
